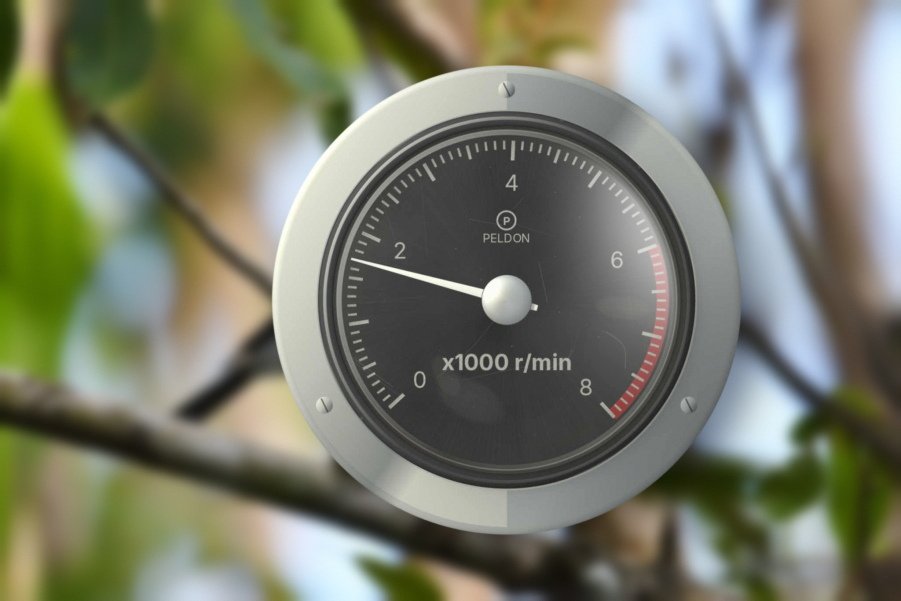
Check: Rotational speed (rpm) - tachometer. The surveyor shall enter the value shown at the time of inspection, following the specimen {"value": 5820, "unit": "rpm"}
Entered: {"value": 1700, "unit": "rpm"}
